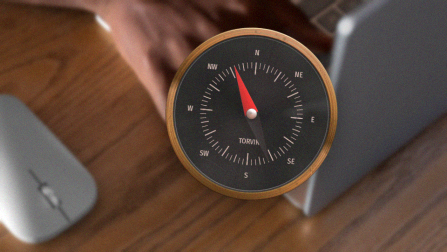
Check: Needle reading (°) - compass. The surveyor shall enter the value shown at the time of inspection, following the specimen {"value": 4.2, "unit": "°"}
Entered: {"value": 335, "unit": "°"}
